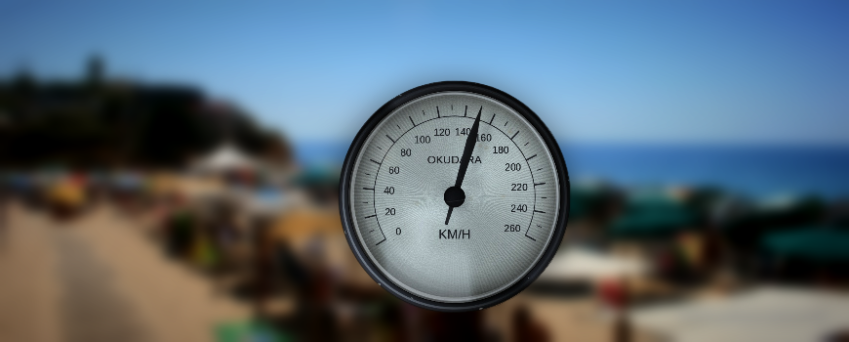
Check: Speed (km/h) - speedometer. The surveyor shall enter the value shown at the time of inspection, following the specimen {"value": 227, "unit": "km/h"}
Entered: {"value": 150, "unit": "km/h"}
